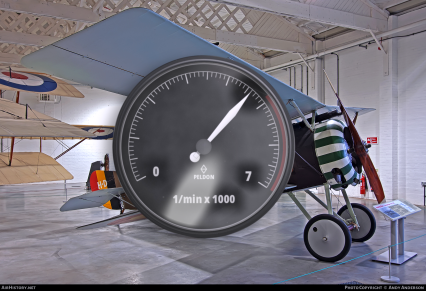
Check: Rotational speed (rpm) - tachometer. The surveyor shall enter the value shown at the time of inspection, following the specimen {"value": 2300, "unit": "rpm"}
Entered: {"value": 4600, "unit": "rpm"}
